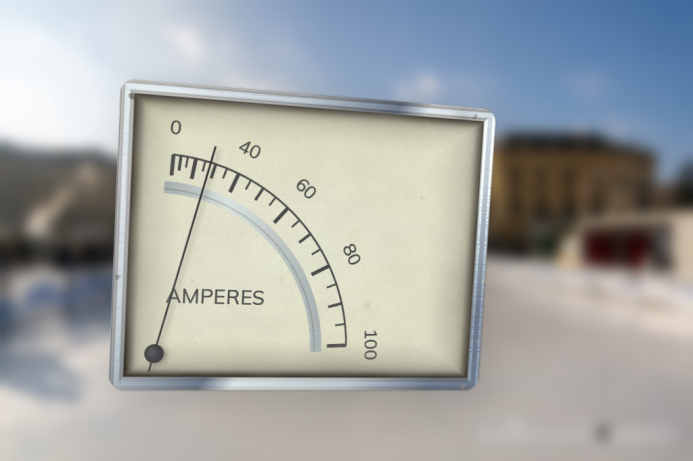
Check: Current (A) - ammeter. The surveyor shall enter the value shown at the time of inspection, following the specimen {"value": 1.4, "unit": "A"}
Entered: {"value": 27.5, "unit": "A"}
